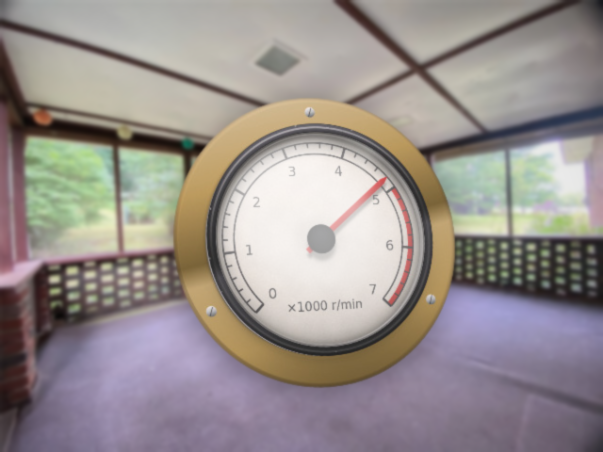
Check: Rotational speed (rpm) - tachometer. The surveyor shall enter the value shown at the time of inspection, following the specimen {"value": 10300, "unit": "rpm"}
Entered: {"value": 4800, "unit": "rpm"}
